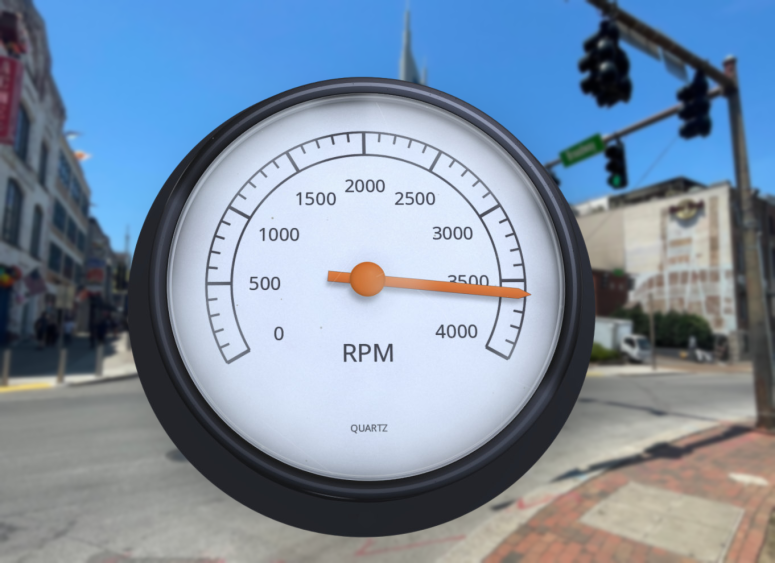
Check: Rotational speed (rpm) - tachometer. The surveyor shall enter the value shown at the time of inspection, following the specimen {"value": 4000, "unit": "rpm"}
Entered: {"value": 3600, "unit": "rpm"}
